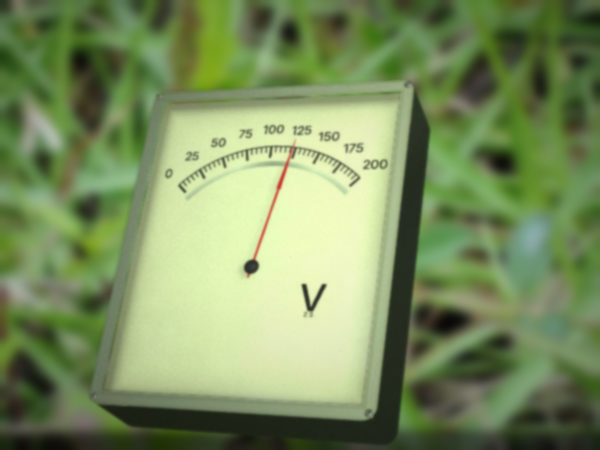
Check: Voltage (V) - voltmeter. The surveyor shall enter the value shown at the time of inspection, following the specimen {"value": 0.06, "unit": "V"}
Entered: {"value": 125, "unit": "V"}
